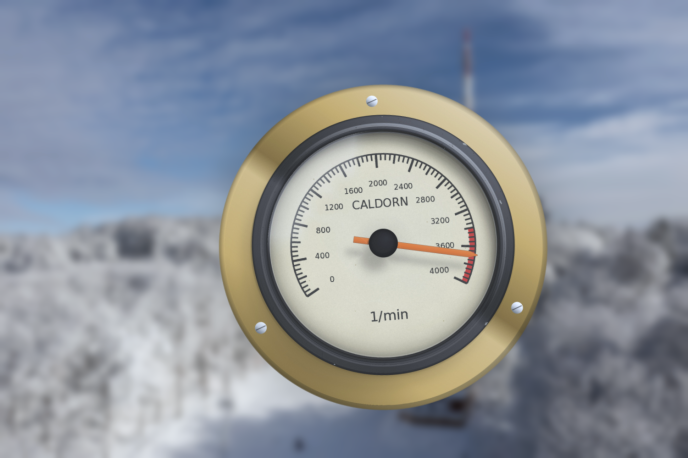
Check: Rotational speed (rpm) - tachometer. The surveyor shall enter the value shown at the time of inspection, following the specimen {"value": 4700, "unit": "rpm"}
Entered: {"value": 3700, "unit": "rpm"}
